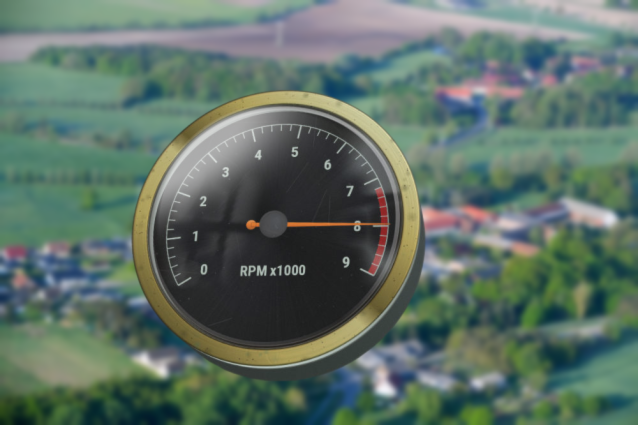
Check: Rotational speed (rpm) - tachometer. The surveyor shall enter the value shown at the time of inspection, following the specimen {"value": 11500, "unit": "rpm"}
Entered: {"value": 8000, "unit": "rpm"}
